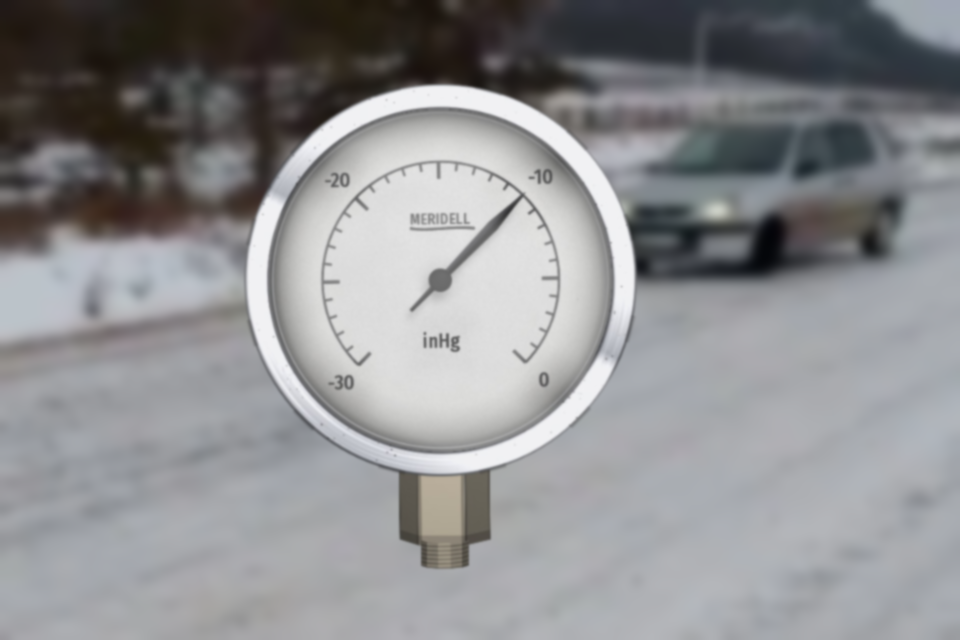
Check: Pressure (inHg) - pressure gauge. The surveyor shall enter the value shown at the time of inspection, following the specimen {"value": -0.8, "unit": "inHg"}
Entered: {"value": -10, "unit": "inHg"}
